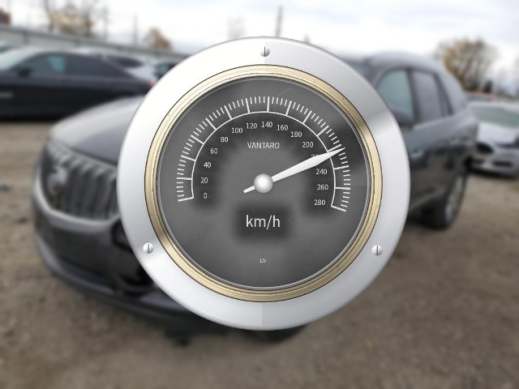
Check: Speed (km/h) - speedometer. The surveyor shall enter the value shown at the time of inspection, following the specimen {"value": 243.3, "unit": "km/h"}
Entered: {"value": 224, "unit": "km/h"}
